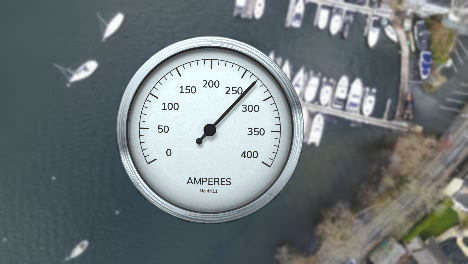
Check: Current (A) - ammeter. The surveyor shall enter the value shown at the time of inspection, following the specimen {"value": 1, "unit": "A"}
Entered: {"value": 270, "unit": "A"}
